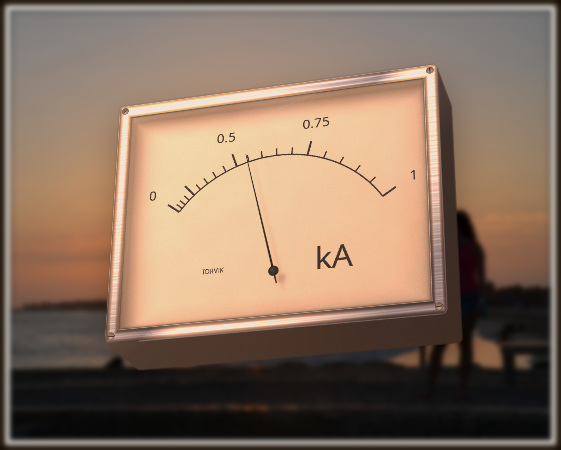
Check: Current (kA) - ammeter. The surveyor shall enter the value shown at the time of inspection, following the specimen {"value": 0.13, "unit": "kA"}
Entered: {"value": 0.55, "unit": "kA"}
